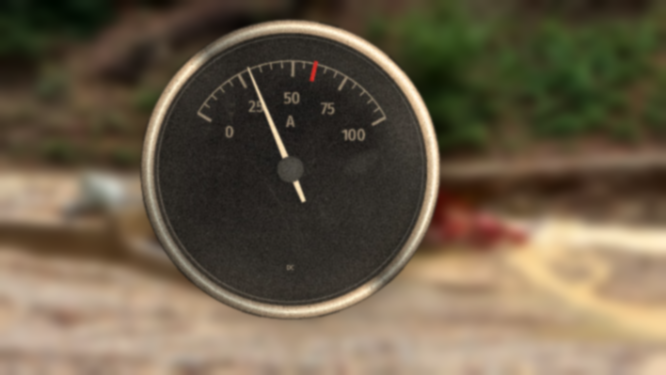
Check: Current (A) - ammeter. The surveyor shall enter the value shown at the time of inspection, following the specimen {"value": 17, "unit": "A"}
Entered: {"value": 30, "unit": "A"}
